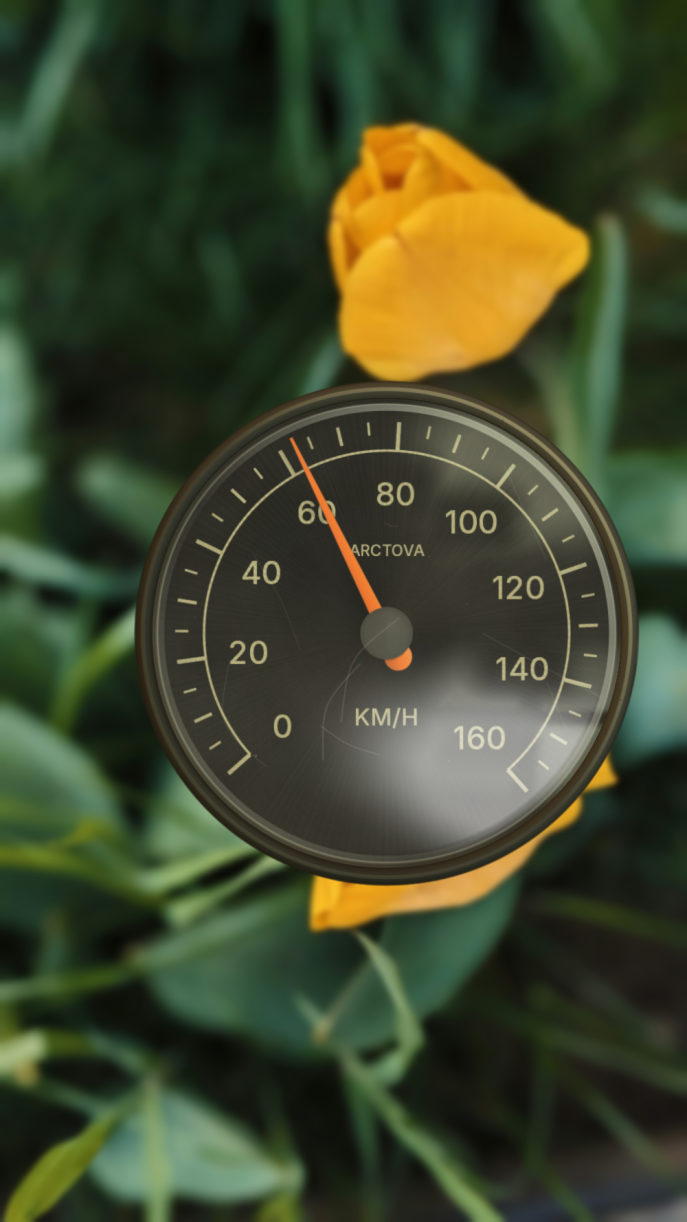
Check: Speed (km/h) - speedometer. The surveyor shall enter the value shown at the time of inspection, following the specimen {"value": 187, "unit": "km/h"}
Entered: {"value": 62.5, "unit": "km/h"}
